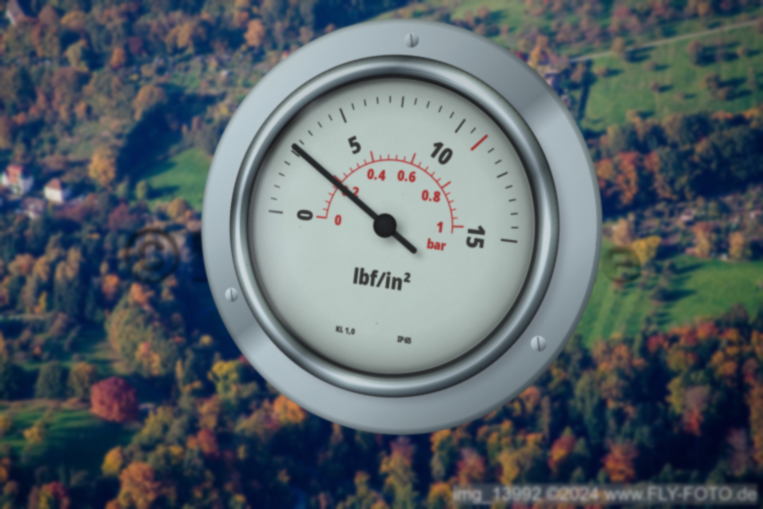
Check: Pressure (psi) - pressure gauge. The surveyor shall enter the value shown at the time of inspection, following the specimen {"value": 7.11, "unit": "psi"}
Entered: {"value": 2.75, "unit": "psi"}
